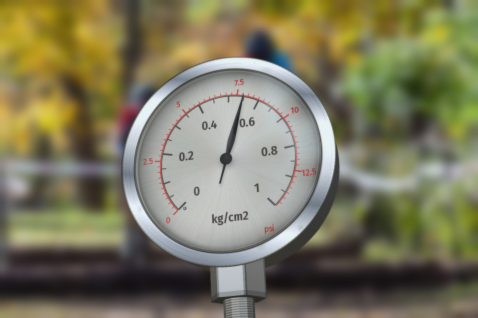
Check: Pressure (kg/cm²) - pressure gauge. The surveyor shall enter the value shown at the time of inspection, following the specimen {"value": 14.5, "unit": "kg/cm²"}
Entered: {"value": 0.55, "unit": "kg/cm²"}
